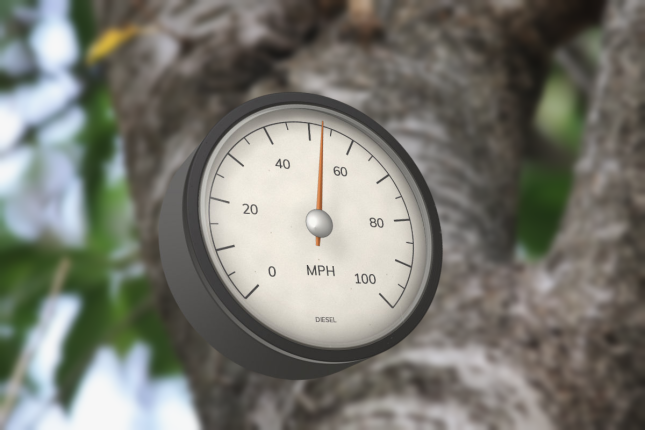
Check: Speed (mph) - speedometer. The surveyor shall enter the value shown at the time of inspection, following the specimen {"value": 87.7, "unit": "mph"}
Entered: {"value": 52.5, "unit": "mph"}
